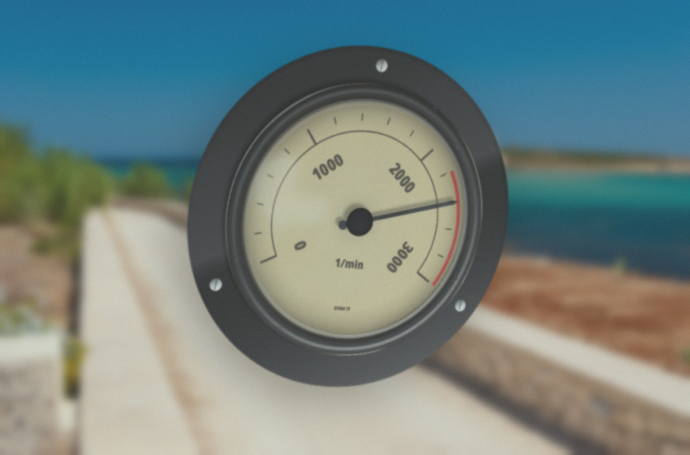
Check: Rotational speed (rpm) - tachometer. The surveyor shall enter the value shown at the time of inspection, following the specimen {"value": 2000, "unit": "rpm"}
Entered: {"value": 2400, "unit": "rpm"}
